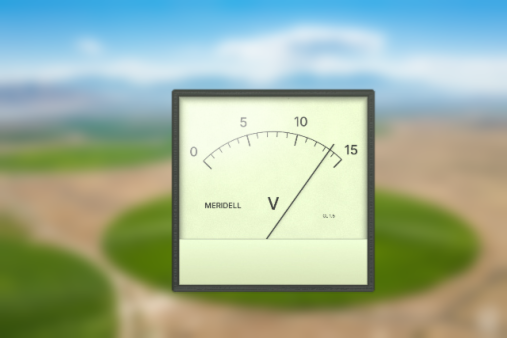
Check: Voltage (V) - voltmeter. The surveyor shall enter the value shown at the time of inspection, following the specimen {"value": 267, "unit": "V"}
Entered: {"value": 13.5, "unit": "V"}
